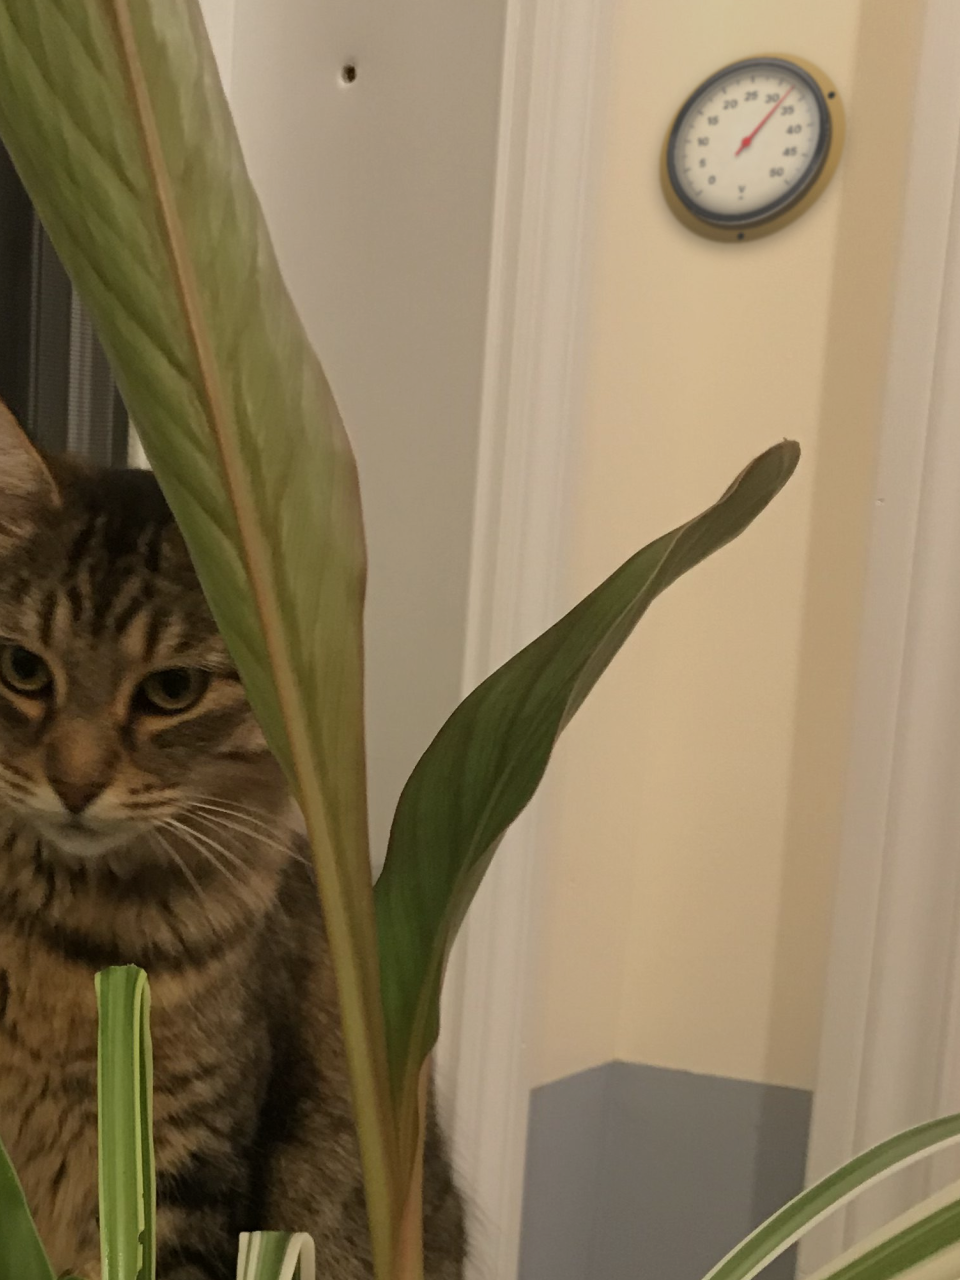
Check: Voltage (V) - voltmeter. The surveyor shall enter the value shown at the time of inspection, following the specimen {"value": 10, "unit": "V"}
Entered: {"value": 32.5, "unit": "V"}
